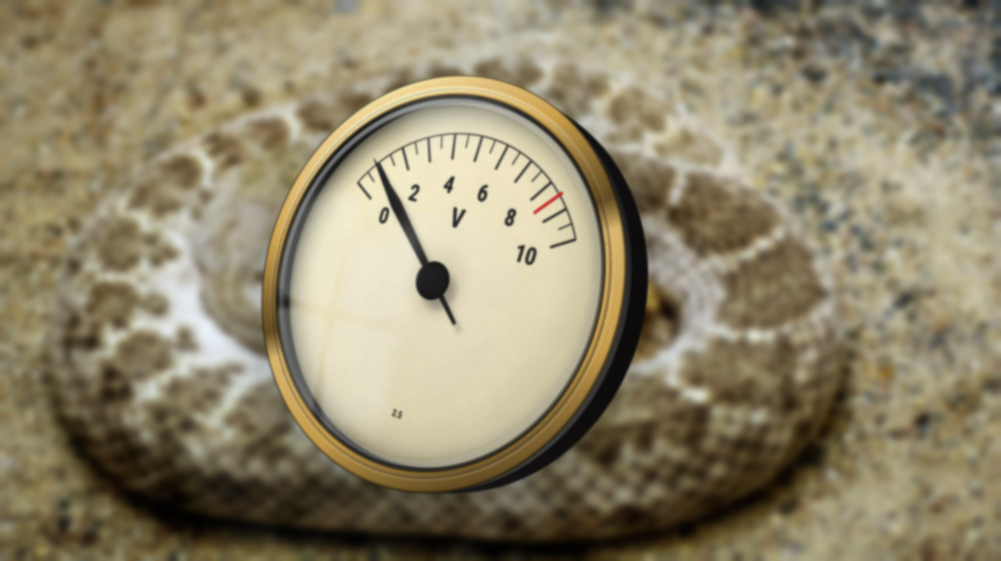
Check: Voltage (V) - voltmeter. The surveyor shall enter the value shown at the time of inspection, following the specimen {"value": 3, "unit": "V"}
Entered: {"value": 1, "unit": "V"}
